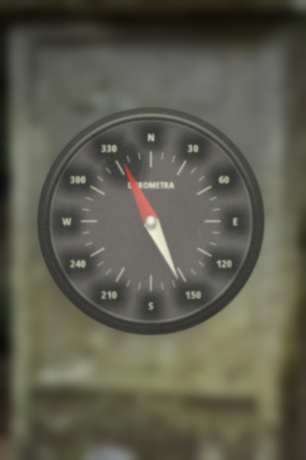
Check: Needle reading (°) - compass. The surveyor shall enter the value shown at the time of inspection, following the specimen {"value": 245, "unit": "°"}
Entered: {"value": 335, "unit": "°"}
